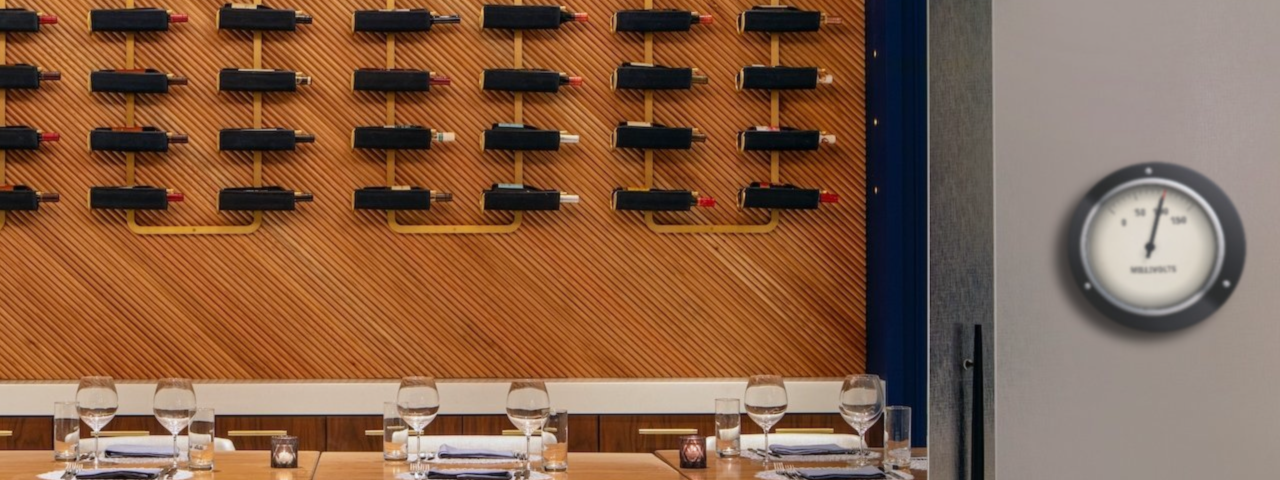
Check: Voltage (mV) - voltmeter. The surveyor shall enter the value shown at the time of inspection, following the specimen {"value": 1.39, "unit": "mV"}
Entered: {"value": 100, "unit": "mV"}
